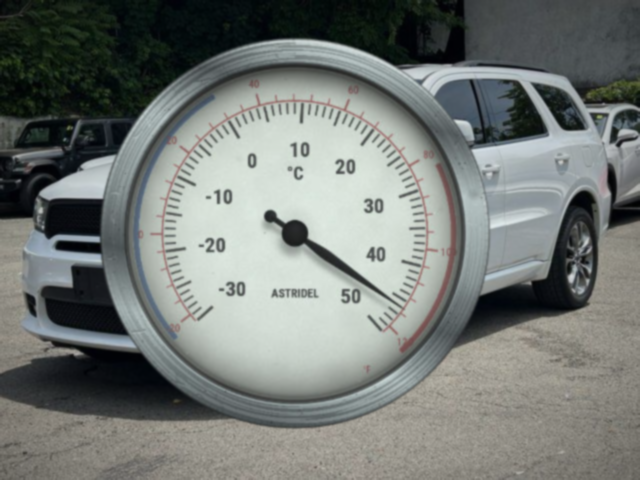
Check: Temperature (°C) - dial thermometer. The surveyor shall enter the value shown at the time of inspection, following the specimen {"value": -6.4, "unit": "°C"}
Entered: {"value": 46, "unit": "°C"}
